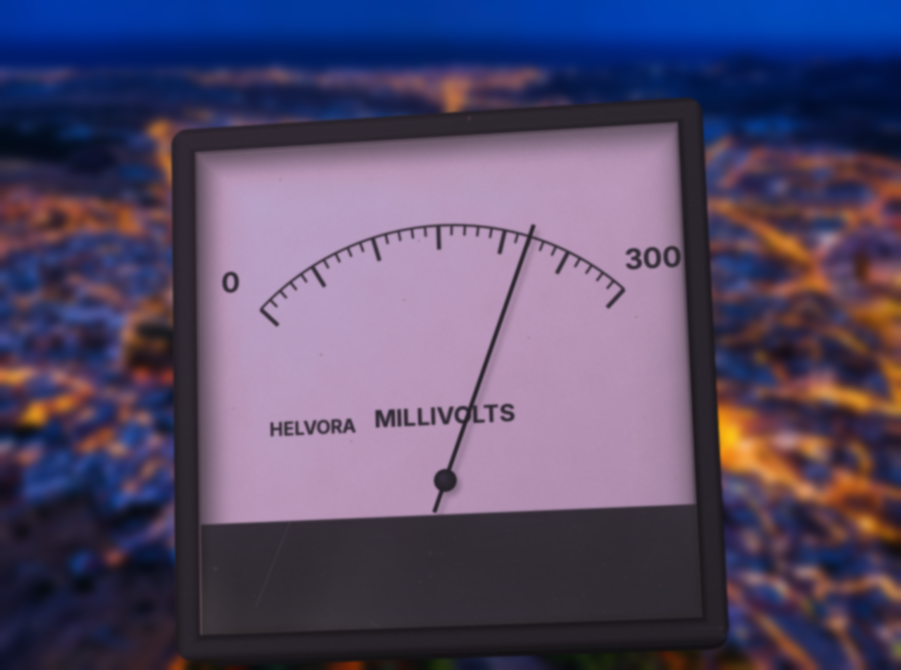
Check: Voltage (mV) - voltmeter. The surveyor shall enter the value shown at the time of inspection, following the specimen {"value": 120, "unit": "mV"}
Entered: {"value": 220, "unit": "mV"}
